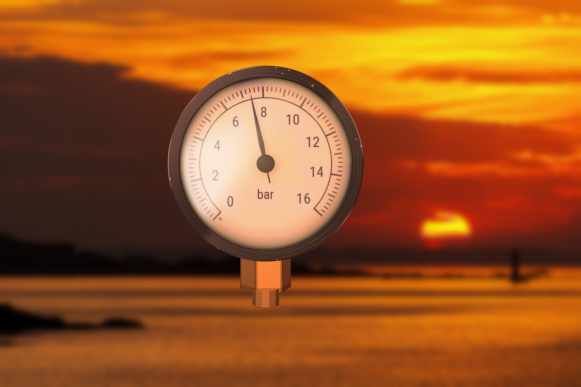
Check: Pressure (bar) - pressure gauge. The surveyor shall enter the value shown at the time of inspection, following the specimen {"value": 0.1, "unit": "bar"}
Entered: {"value": 7.4, "unit": "bar"}
